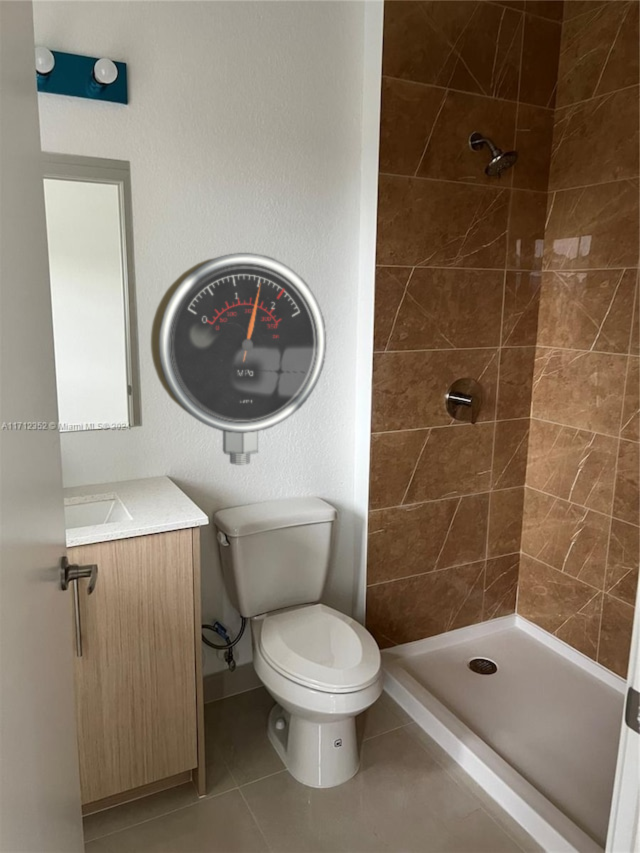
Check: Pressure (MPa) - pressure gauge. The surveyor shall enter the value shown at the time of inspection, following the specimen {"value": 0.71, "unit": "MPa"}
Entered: {"value": 1.5, "unit": "MPa"}
